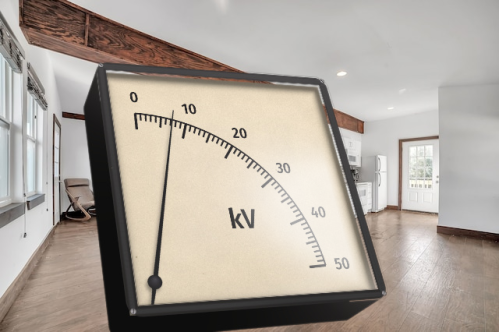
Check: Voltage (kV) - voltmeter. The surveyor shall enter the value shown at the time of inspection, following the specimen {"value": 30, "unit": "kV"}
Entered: {"value": 7, "unit": "kV"}
